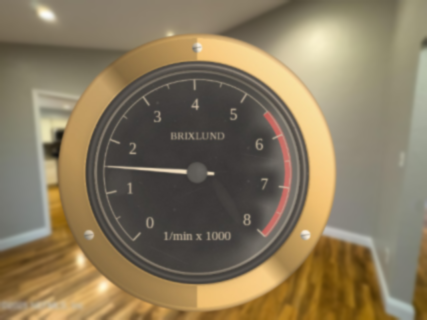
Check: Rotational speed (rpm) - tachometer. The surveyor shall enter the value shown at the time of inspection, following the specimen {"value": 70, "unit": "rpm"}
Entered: {"value": 1500, "unit": "rpm"}
